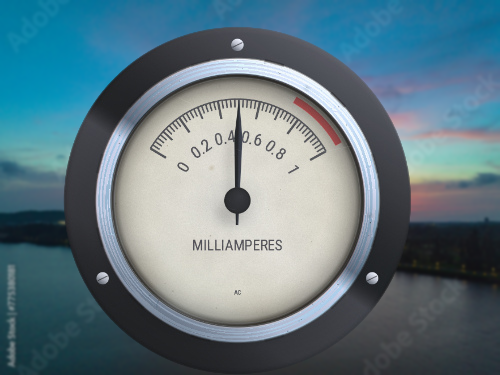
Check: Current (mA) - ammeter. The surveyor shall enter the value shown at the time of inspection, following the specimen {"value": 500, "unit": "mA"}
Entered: {"value": 0.5, "unit": "mA"}
